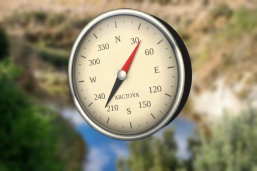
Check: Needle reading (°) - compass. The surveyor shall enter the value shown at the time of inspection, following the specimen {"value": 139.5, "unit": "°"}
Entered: {"value": 40, "unit": "°"}
